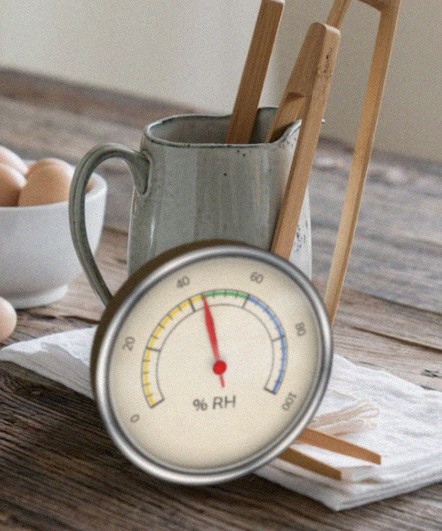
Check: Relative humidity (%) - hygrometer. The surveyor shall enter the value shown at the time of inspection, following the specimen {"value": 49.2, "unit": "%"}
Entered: {"value": 44, "unit": "%"}
